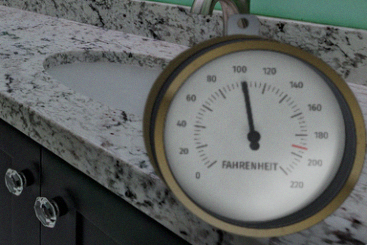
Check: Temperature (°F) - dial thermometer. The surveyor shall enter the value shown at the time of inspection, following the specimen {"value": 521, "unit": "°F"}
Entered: {"value": 100, "unit": "°F"}
